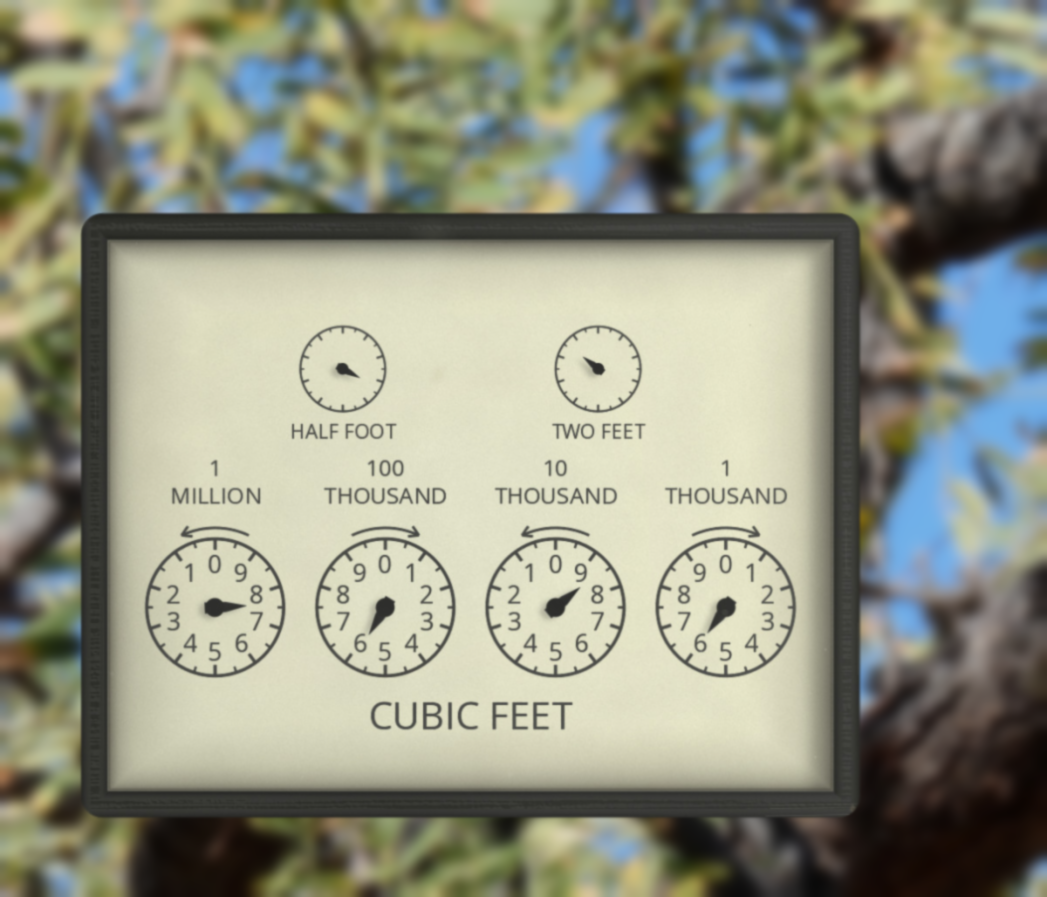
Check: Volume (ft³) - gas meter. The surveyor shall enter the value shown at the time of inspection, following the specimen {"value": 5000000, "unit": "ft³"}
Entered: {"value": 758600, "unit": "ft³"}
